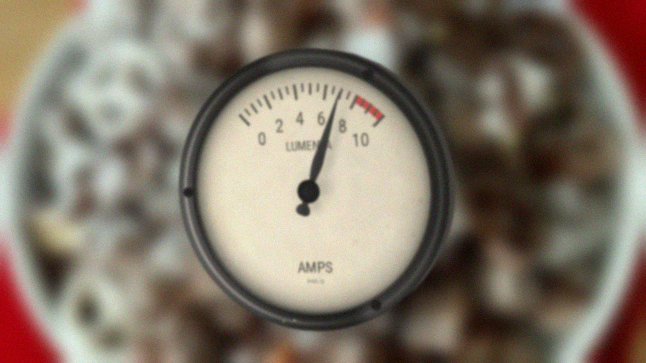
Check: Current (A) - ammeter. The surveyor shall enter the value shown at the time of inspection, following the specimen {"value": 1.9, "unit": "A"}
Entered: {"value": 7, "unit": "A"}
